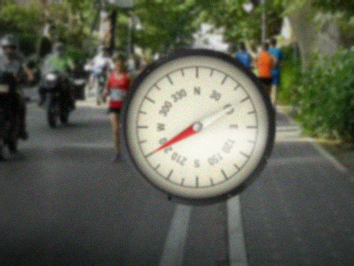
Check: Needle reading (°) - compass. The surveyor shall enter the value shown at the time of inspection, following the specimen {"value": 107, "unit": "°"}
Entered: {"value": 240, "unit": "°"}
